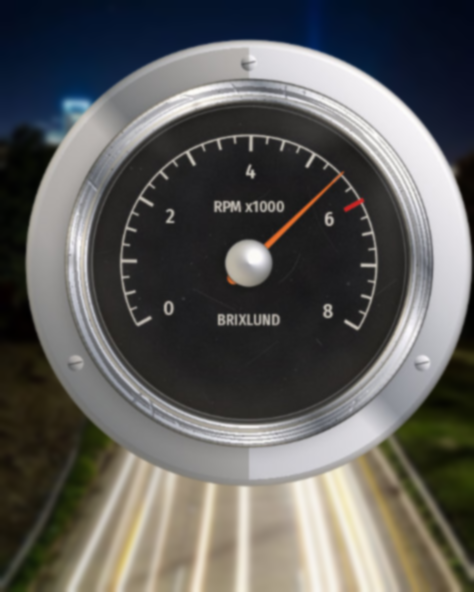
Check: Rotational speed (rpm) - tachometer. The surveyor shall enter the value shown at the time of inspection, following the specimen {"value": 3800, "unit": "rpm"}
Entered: {"value": 5500, "unit": "rpm"}
